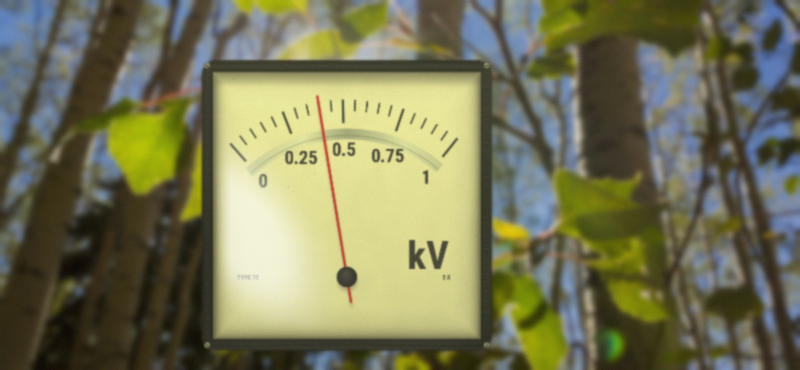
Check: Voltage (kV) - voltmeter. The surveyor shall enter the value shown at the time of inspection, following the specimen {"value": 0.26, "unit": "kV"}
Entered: {"value": 0.4, "unit": "kV"}
